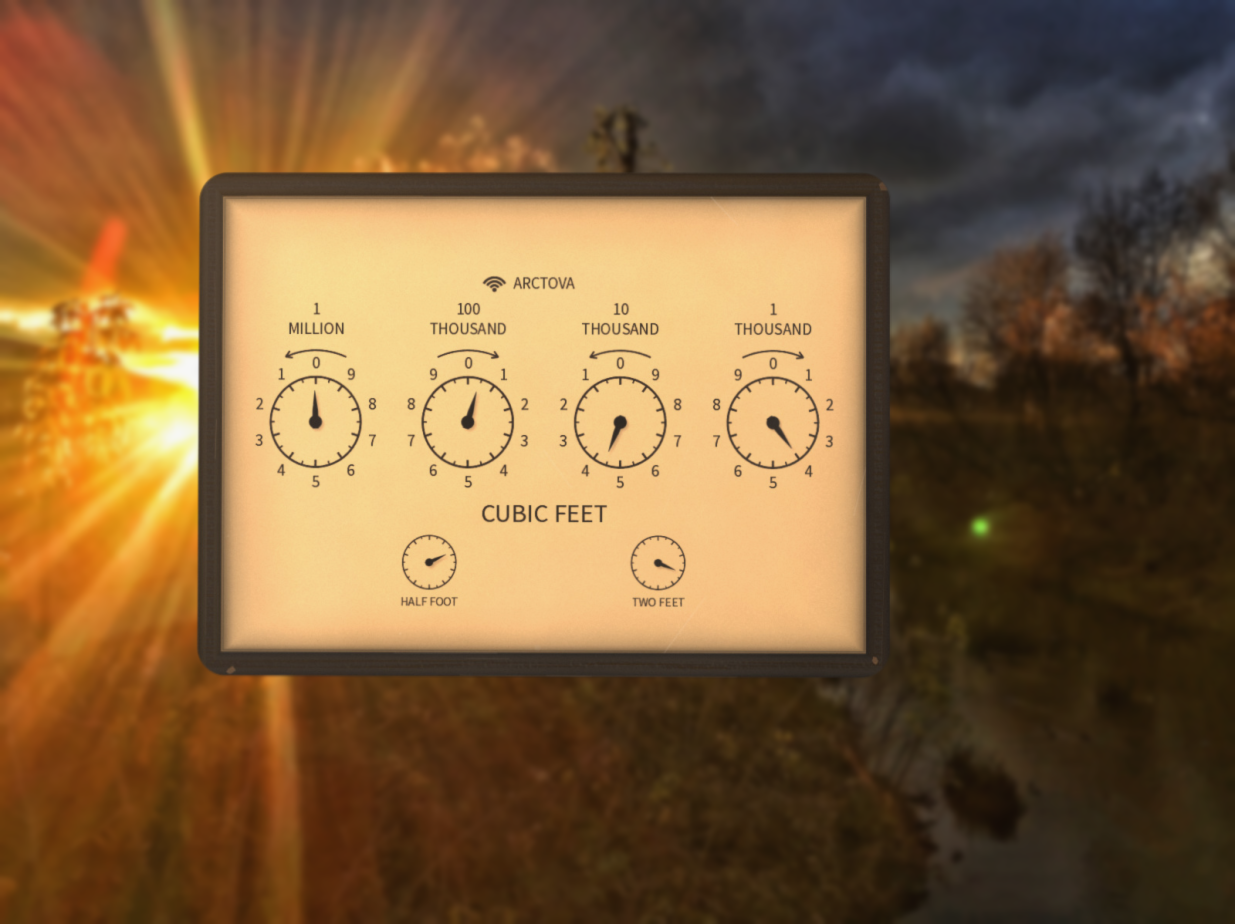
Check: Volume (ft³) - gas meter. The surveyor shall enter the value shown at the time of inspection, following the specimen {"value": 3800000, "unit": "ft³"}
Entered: {"value": 4400, "unit": "ft³"}
